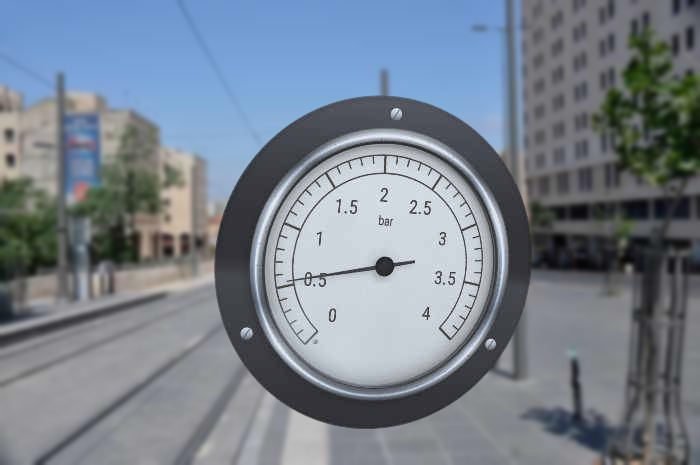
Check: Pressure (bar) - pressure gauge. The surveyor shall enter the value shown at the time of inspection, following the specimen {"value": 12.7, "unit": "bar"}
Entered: {"value": 0.55, "unit": "bar"}
